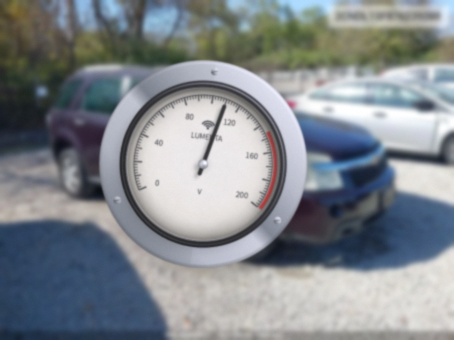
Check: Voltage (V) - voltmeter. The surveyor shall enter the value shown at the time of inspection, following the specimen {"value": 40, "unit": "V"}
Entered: {"value": 110, "unit": "V"}
